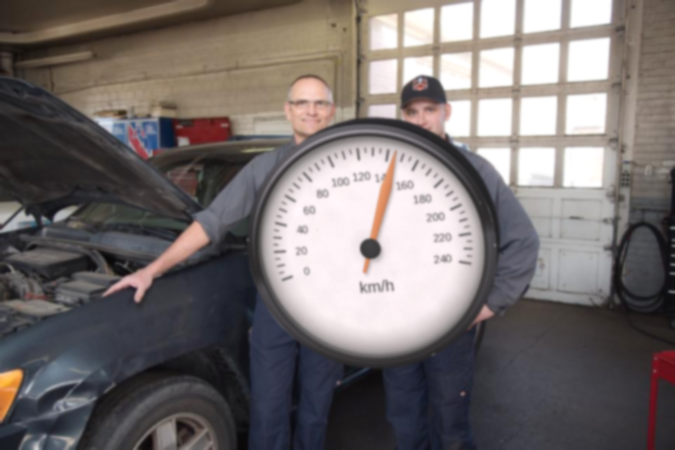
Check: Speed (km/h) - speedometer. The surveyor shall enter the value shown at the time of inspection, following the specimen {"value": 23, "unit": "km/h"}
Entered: {"value": 145, "unit": "km/h"}
